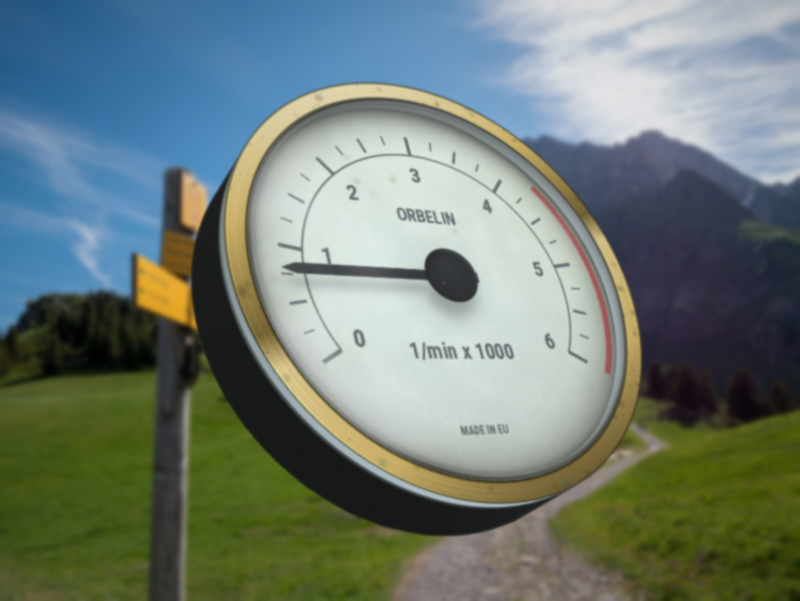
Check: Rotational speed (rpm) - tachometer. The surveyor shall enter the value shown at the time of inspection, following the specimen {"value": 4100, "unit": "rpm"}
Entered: {"value": 750, "unit": "rpm"}
